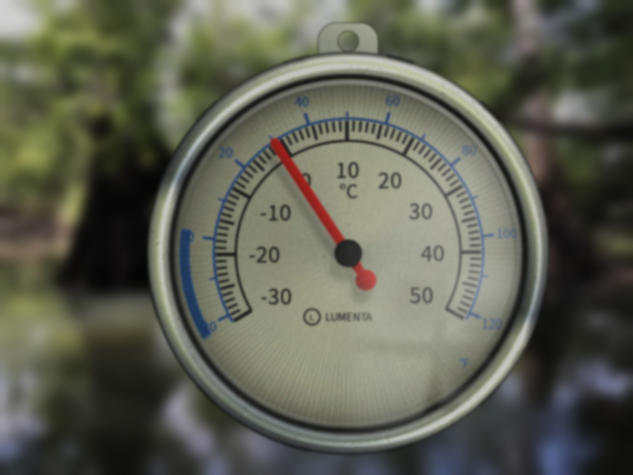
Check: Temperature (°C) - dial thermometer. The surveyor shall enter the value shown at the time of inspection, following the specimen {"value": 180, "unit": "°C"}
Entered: {"value": -1, "unit": "°C"}
